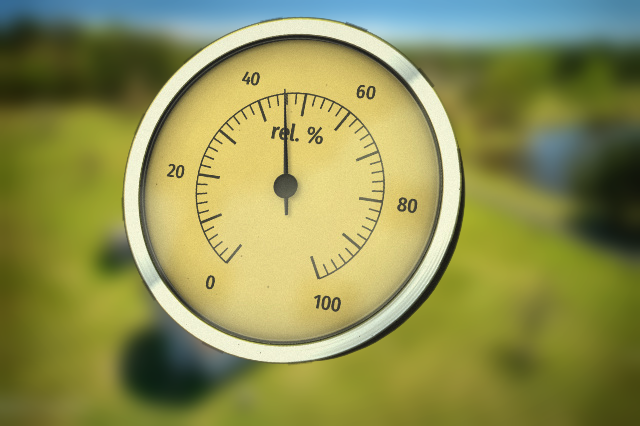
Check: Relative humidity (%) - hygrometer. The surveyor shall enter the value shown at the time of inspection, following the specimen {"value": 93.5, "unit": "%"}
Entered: {"value": 46, "unit": "%"}
